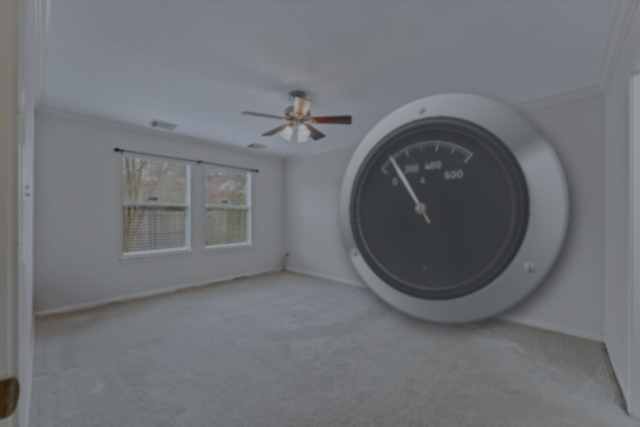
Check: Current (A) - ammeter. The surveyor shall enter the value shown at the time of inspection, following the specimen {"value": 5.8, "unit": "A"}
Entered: {"value": 100, "unit": "A"}
